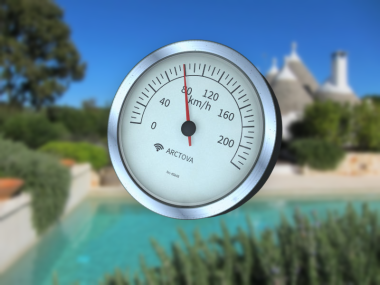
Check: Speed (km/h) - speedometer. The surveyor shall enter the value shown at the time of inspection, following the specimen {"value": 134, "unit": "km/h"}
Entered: {"value": 80, "unit": "km/h"}
